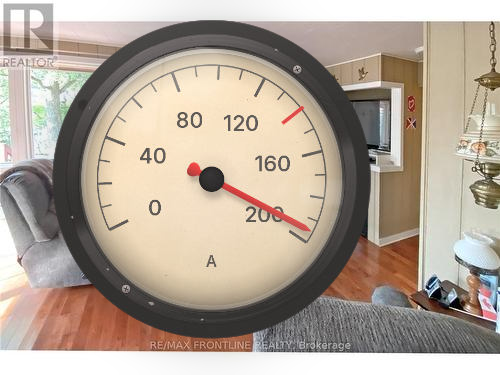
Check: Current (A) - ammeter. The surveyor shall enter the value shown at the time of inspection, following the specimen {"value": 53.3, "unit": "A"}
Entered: {"value": 195, "unit": "A"}
